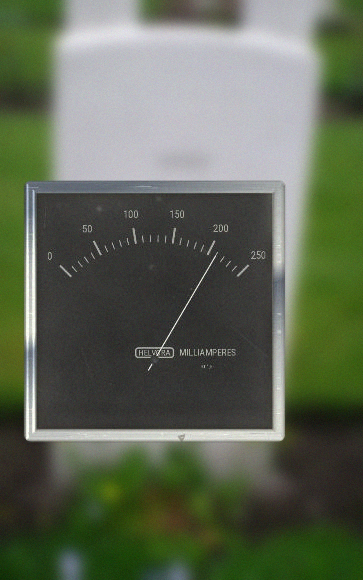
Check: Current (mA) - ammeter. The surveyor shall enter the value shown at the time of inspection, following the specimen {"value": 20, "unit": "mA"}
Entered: {"value": 210, "unit": "mA"}
